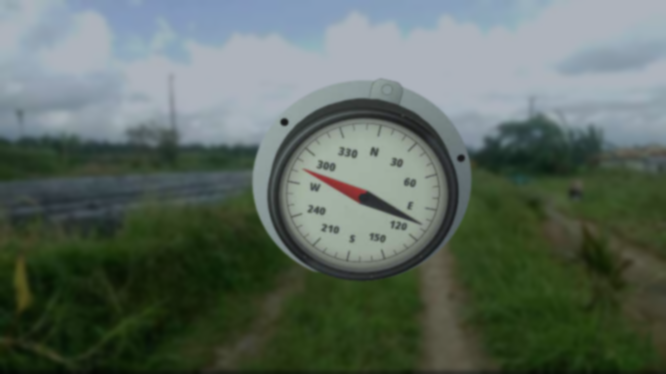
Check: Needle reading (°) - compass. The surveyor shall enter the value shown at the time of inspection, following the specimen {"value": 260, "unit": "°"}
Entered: {"value": 285, "unit": "°"}
